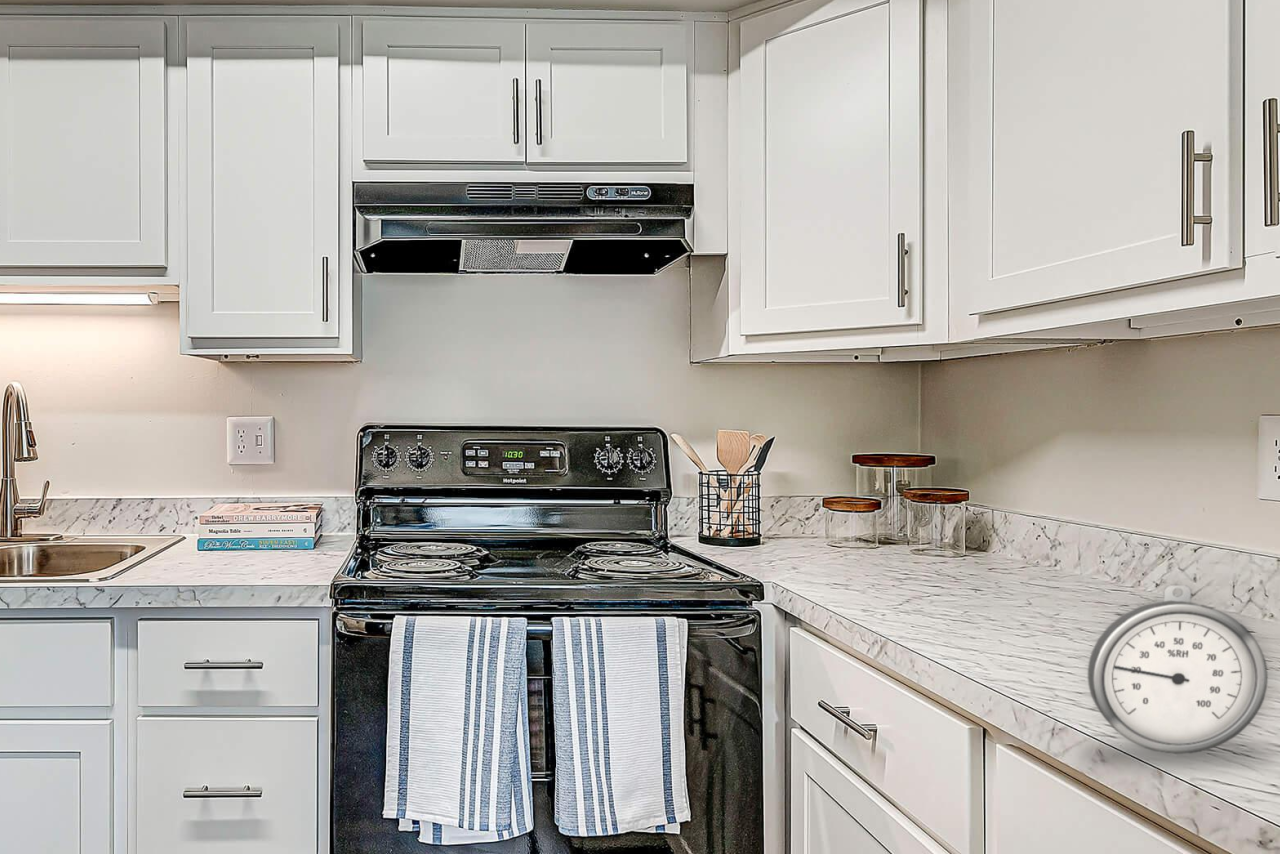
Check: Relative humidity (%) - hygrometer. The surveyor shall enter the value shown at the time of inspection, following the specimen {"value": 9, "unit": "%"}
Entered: {"value": 20, "unit": "%"}
